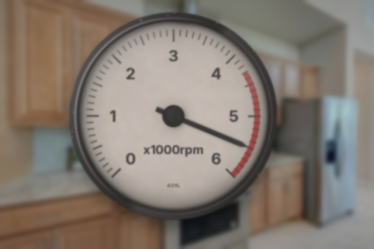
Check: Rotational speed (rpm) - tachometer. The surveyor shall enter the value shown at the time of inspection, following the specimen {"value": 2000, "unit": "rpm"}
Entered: {"value": 5500, "unit": "rpm"}
